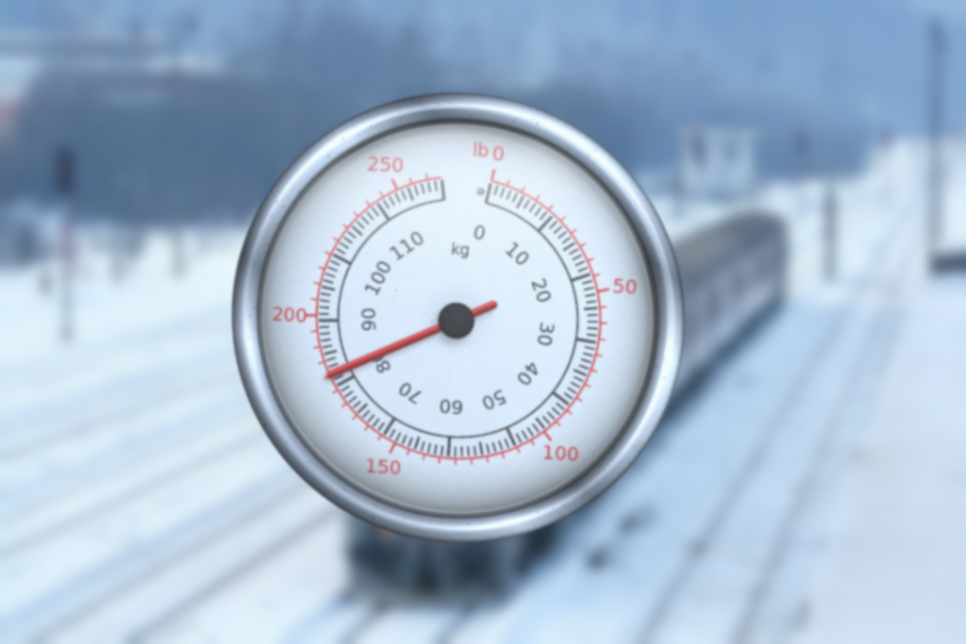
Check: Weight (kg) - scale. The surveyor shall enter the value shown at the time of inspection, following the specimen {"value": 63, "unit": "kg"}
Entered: {"value": 82, "unit": "kg"}
